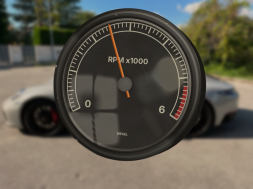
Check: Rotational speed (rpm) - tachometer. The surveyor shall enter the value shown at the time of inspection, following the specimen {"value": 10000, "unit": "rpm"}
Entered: {"value": 2500, "unit": "rpm"}
